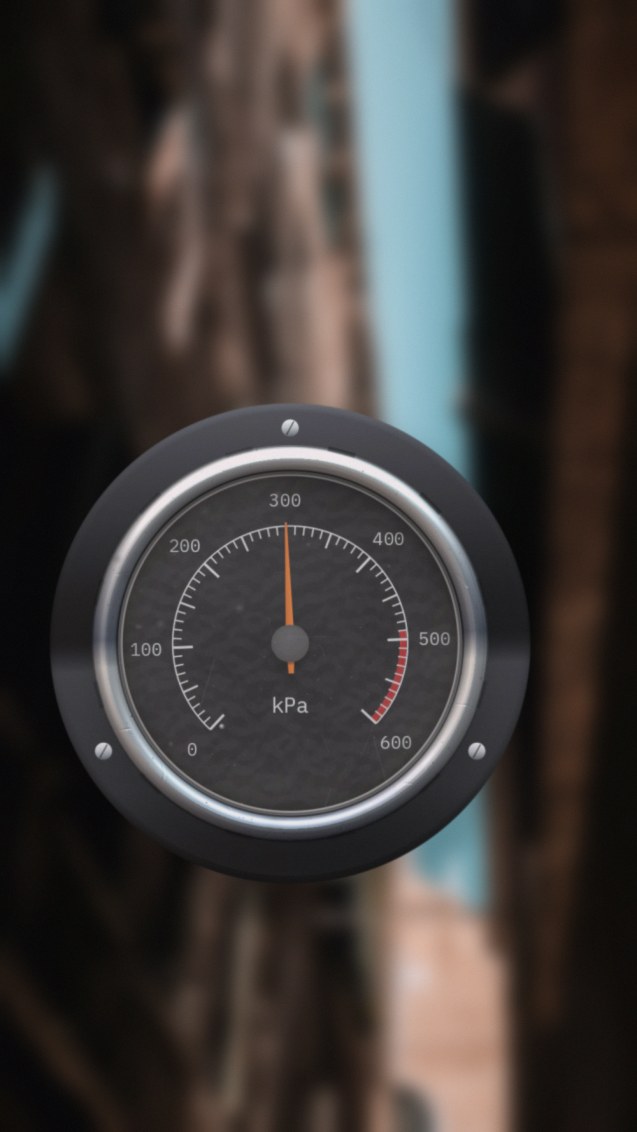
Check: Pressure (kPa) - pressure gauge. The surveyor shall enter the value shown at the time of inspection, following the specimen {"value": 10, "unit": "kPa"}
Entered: {"value": 300, "unit": "kPa"}
